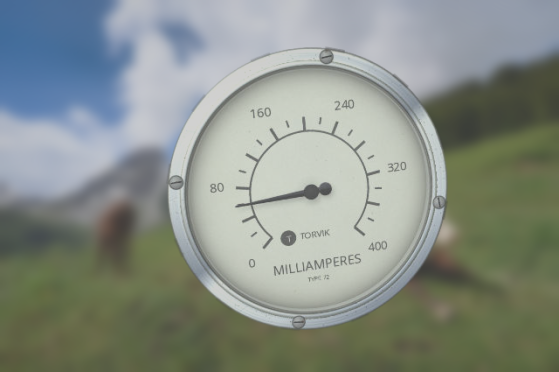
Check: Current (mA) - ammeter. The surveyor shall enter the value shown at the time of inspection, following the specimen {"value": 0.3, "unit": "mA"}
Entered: {"value": 60, "unit": "mA"}
